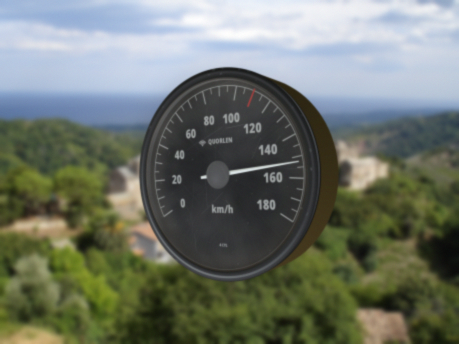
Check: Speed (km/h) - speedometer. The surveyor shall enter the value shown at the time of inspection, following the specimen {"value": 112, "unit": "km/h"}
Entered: {"value": 152.5, "unit": "km/h"}
